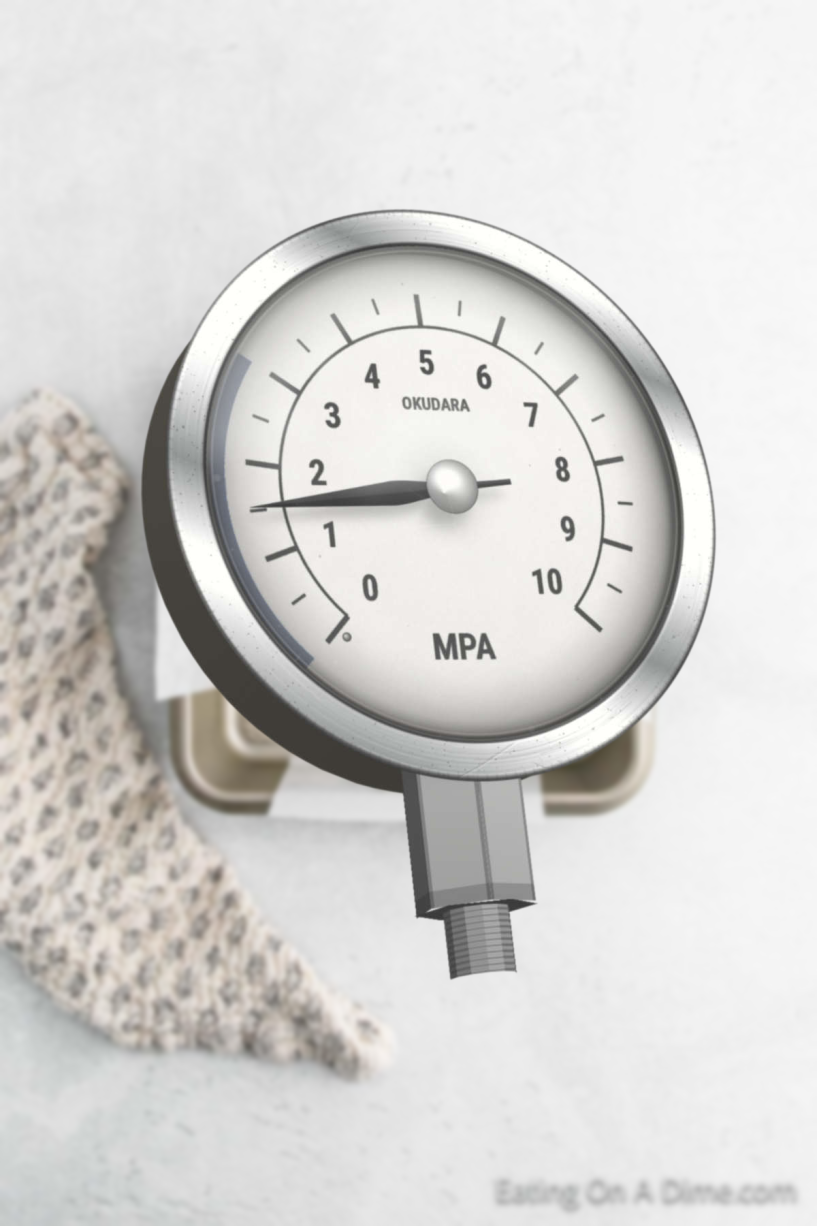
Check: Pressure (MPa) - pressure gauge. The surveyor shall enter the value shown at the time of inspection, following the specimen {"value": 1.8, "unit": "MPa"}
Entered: {"value": 1.5, "unit": "MPa"}
